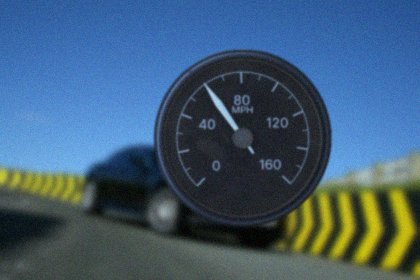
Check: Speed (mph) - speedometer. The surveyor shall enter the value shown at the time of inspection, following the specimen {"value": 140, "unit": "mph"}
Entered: {"value": 60, "unit": "mph"}
